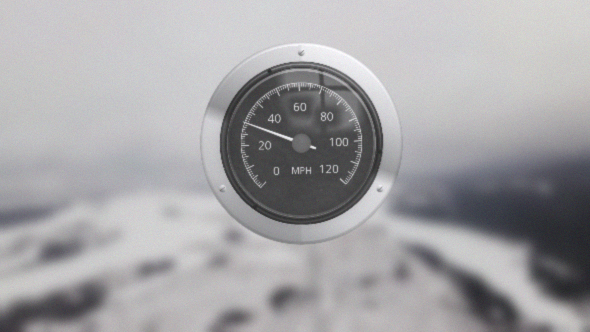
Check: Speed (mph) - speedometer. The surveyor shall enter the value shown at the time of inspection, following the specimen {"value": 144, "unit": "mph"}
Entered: {"value": 30, "unit": "mph"}
